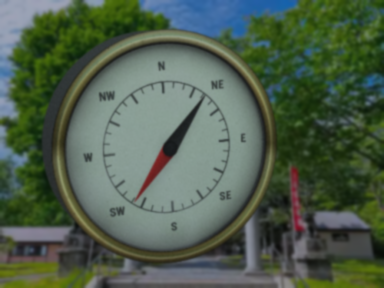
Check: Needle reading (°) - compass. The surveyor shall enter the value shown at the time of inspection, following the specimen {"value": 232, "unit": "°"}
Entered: {"value": 220, "unit": "°"}
